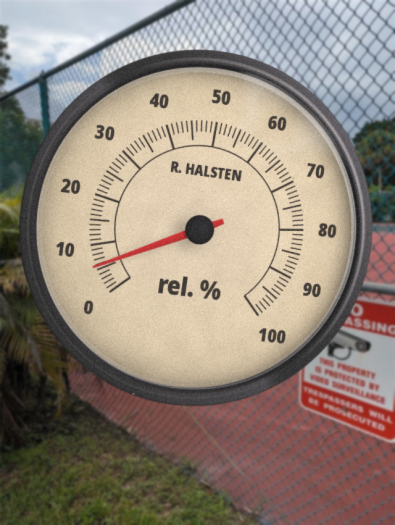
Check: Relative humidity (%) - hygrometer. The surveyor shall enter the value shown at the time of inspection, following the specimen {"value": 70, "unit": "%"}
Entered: {"value": 6, "unit": "%"}
